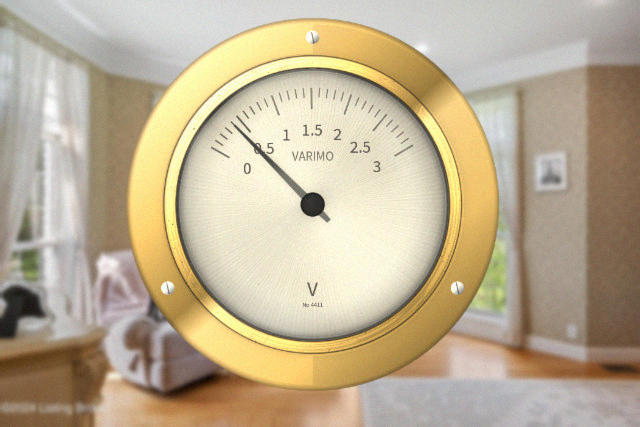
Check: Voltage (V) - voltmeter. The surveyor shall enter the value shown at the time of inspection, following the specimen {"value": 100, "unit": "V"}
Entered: {"value": 0.4, "unit": "V"}
